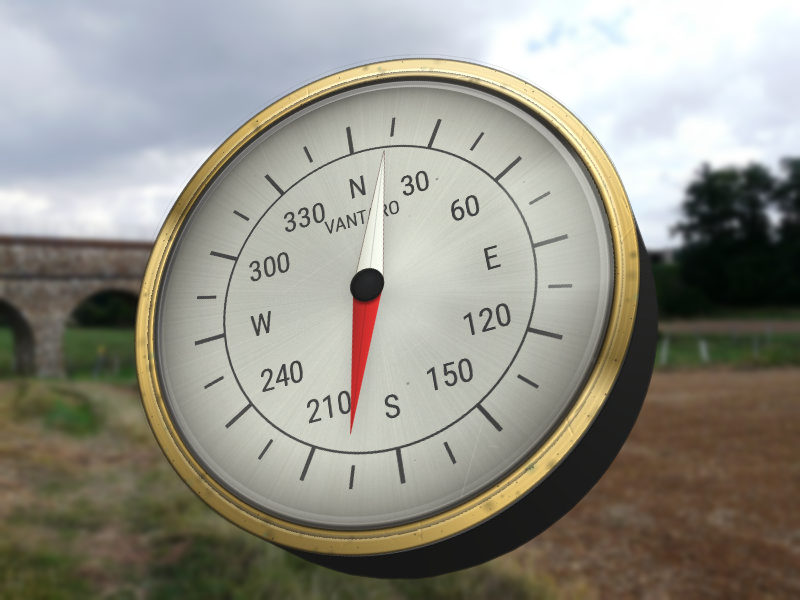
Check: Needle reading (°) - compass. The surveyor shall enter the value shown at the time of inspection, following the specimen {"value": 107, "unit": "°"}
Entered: {"value": 195, "unit": "°"}
